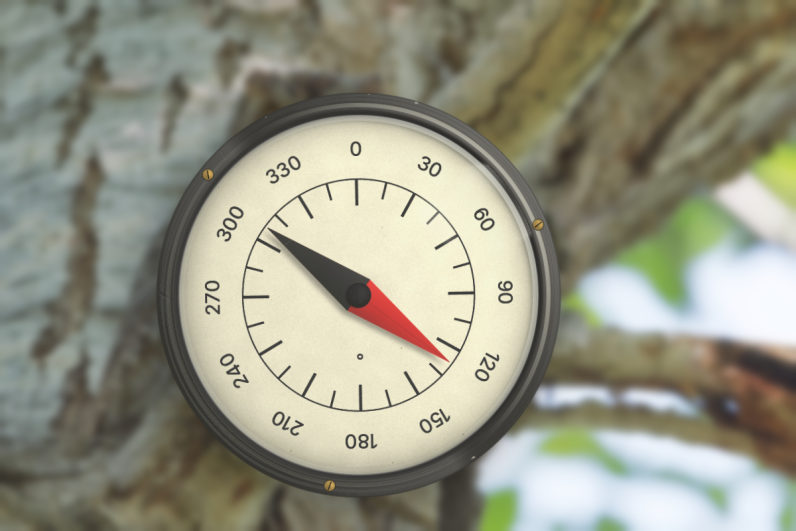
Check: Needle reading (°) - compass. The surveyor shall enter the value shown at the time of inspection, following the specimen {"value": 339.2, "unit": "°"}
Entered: {"value": 127.5, "unit": "°"}
